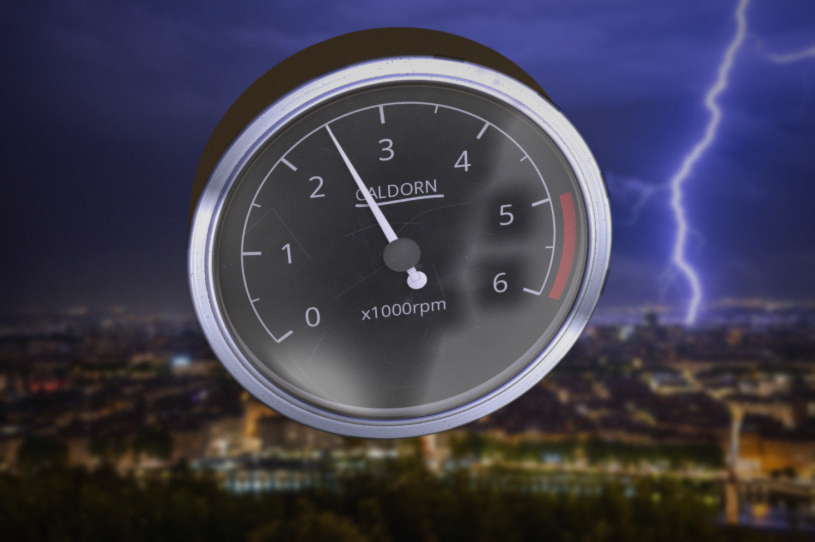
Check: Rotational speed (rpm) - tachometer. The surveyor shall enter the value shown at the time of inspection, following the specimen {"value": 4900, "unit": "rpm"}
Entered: {"value": 2500, "unit": "rpm"}
